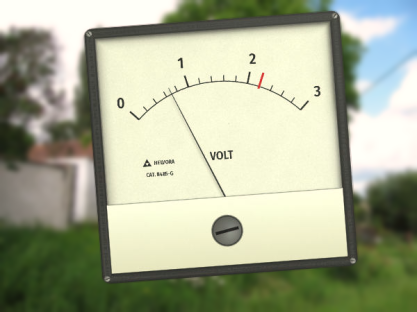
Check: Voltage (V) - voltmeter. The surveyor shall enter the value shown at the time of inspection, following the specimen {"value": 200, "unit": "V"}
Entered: {"value": 0.7, "unit": "V"}
